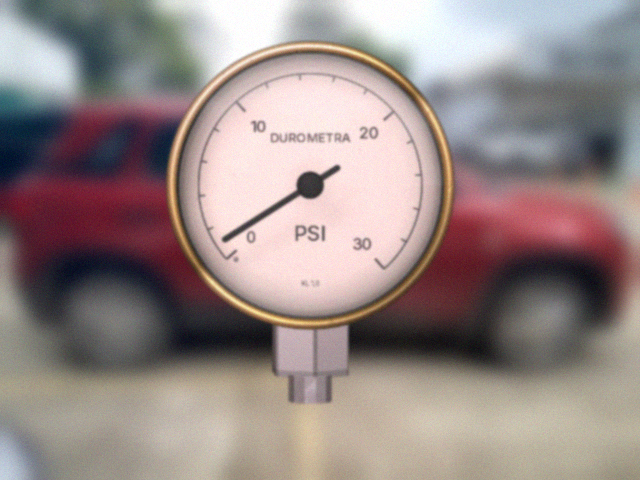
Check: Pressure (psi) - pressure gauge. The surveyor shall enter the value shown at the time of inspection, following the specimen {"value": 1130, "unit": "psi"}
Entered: {"value": 1, "unit": "psi"}
